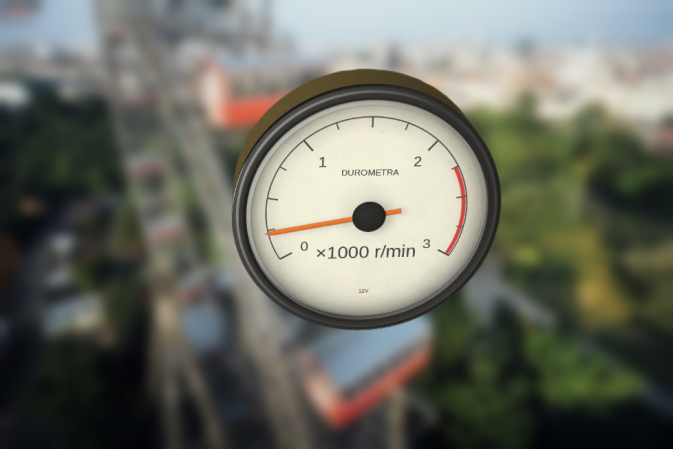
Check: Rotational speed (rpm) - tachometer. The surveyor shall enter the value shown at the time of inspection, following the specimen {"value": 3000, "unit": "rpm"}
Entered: {"value": 250, "unit": "rpm"}
